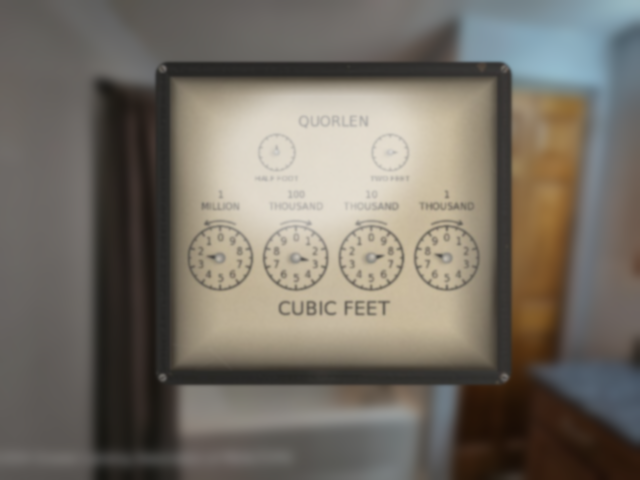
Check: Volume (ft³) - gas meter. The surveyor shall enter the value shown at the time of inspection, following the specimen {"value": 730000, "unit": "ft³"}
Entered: {"value": 227800, "unit": "ft³"}
